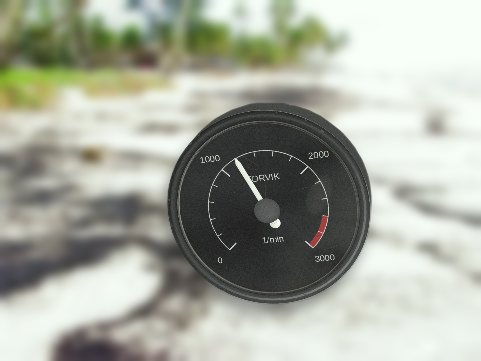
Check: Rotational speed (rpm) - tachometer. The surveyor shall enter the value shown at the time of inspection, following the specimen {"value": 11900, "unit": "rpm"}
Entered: {"value": 1200, "unit": "rpm"}
